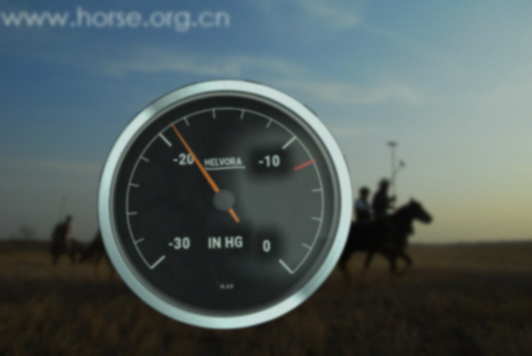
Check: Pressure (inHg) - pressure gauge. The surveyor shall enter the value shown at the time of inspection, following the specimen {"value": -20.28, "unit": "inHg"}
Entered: {"value": -19, "unit": "inHg"}
